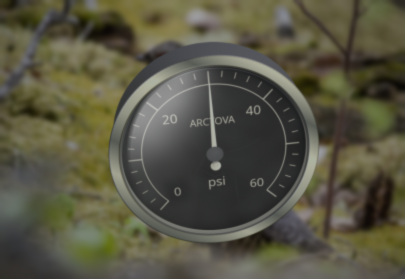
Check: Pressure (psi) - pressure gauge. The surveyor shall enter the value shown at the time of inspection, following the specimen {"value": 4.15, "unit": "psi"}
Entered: {"value": 30, "unit": "psi"}
